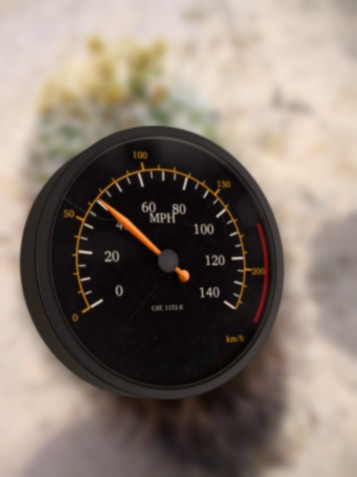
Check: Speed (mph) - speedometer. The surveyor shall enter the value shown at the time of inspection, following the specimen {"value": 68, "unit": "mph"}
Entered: {"value": 40, "unit": "mph"}
